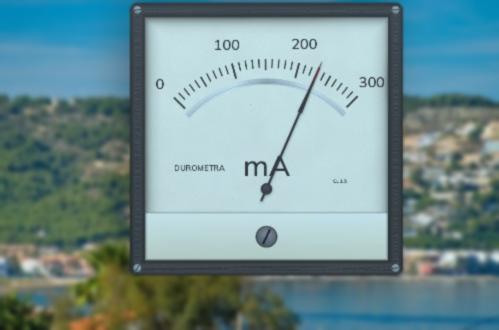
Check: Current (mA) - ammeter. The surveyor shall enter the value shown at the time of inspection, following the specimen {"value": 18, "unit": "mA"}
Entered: {"value": 230, "unit": "mA"}
